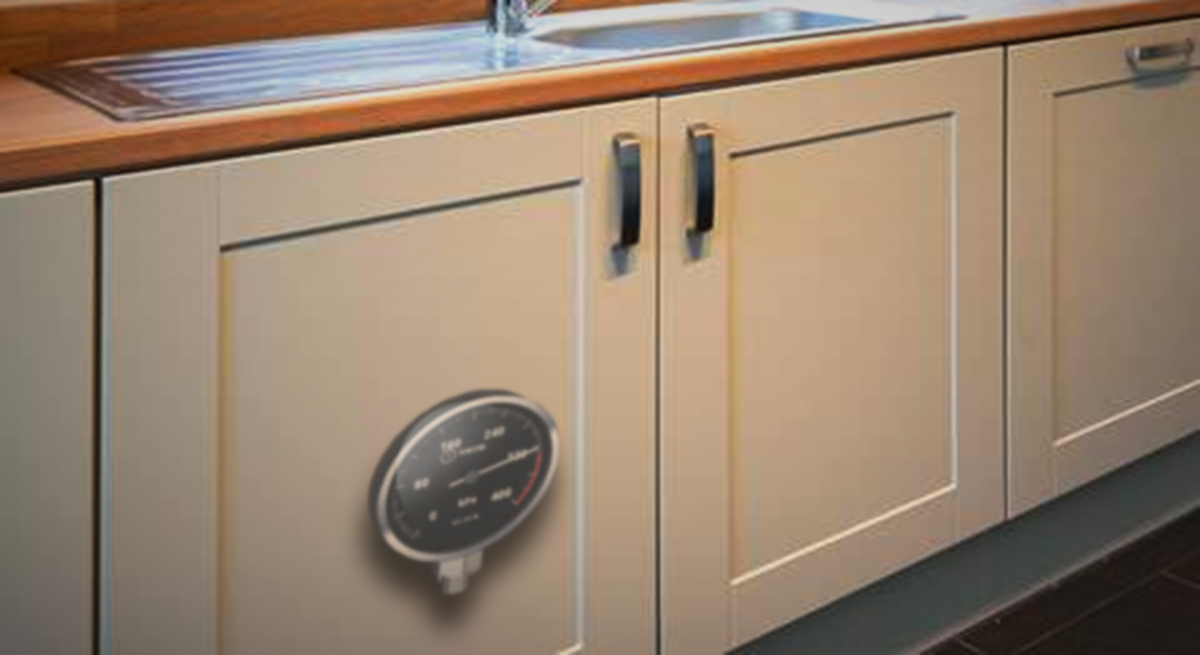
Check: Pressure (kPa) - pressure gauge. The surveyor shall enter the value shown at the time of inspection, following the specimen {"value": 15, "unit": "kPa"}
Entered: {"value": 320, "unit": "kPa"}
